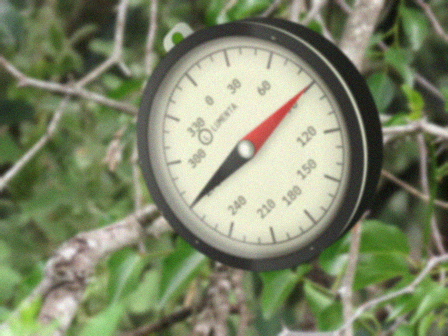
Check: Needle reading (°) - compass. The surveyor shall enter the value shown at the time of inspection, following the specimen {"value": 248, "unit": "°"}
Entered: {"value": 90, "unit": "°"}
